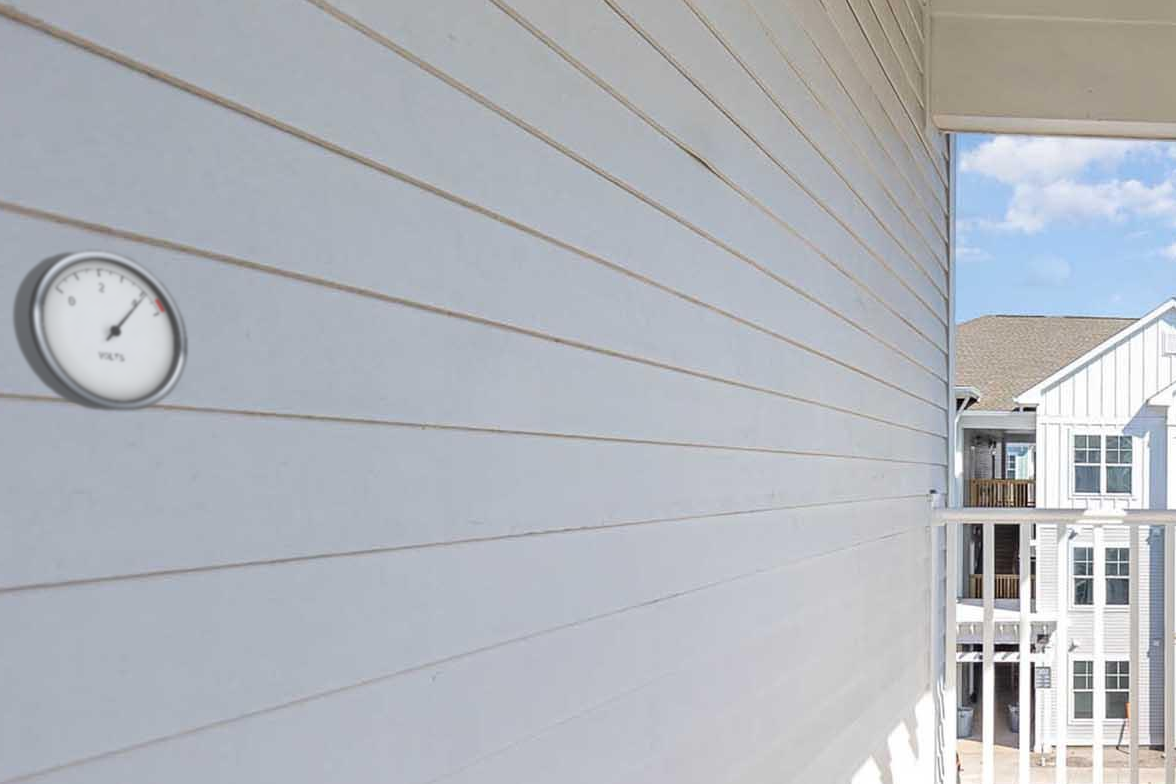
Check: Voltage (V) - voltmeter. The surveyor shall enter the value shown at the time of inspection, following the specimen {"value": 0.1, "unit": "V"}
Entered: {"value": 4, "unit": "V"}
